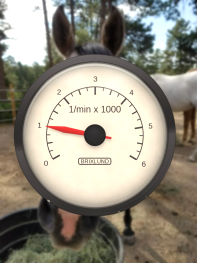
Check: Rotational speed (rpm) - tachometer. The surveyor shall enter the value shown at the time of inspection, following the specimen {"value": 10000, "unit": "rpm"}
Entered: {"value": 1000, "unit": "rpm"}
